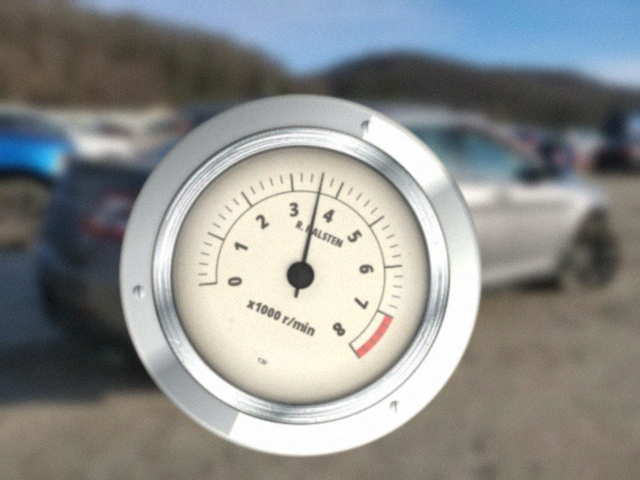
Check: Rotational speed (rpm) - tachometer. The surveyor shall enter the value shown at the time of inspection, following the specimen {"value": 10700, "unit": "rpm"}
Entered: {"value": 3600, "unit": "rpm"}
